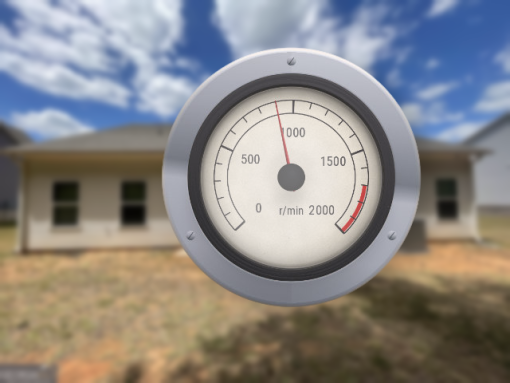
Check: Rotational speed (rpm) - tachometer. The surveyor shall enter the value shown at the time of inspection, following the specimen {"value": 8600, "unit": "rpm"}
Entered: {"value": 900, "unit": "rpm"}
